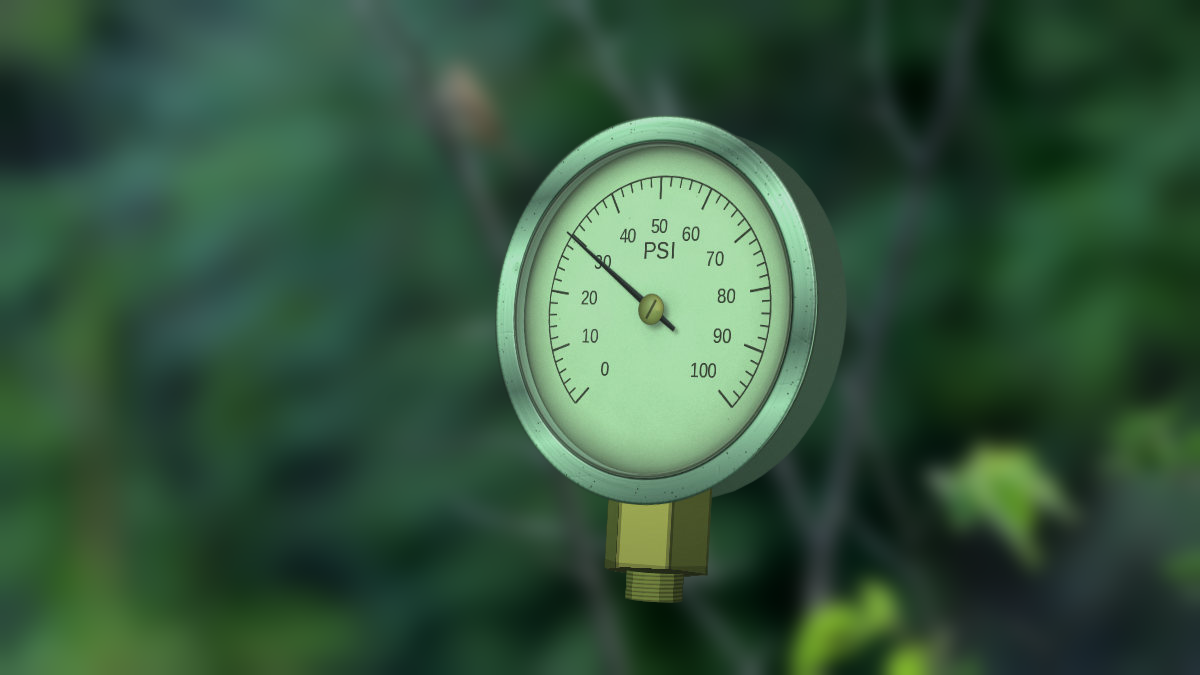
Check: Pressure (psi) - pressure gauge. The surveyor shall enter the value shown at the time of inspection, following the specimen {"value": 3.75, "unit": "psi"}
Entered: {"value": 30, "unit": "psi"}
